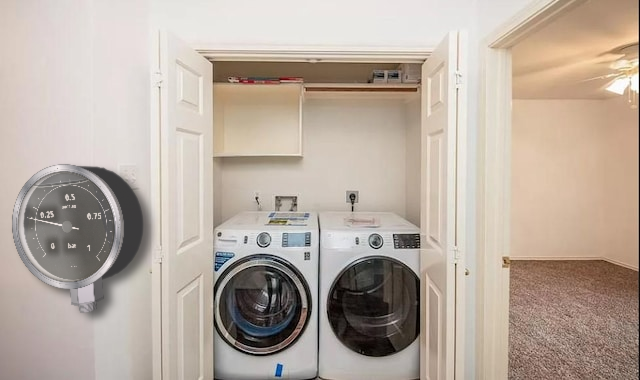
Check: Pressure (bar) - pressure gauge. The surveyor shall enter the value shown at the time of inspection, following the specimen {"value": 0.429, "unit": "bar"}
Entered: {"value": 0.2, "unit": "bar"}
